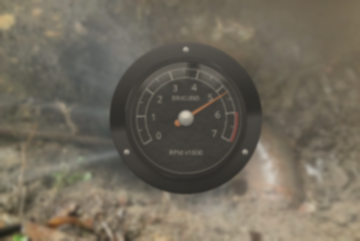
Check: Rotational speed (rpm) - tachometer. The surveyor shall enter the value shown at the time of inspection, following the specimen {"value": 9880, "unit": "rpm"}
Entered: {"value": 5250, "unit": "rpm"}
